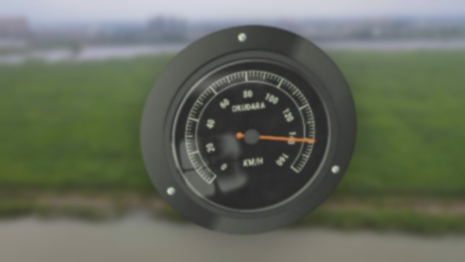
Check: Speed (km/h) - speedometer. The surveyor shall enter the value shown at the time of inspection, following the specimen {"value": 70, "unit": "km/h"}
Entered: {"value": 140, "unit": "km/h"}
